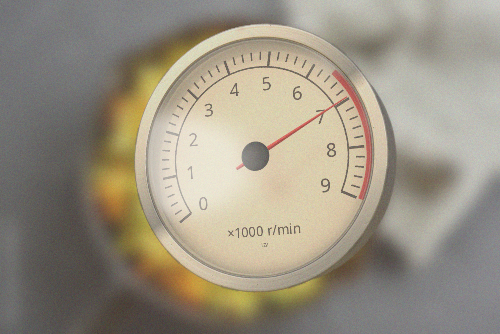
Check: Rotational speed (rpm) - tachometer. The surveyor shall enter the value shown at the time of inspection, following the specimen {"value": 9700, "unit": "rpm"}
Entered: {"value": 7000, "unit": "rpm"}
